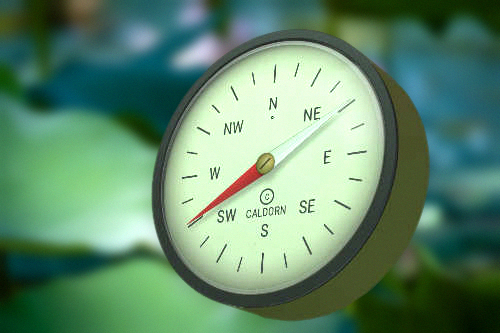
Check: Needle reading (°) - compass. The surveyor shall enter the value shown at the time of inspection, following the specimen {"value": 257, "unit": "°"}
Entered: {"value": 240, "unit": "°"}
